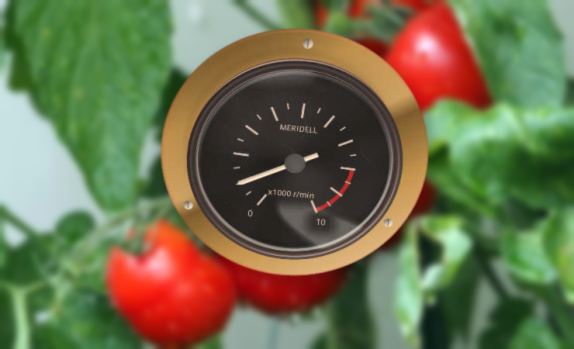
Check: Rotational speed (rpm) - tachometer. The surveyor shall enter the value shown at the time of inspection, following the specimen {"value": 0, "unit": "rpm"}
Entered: {"value": 1000, "unit": "rpm"}
